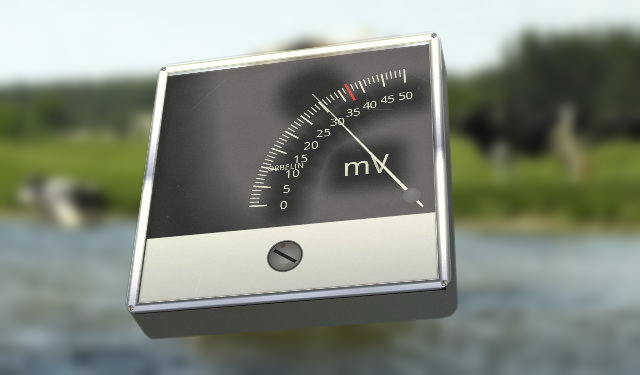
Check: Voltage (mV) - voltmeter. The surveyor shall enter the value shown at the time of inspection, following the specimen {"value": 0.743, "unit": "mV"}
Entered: {"value": 30, "unit": "mV"}
